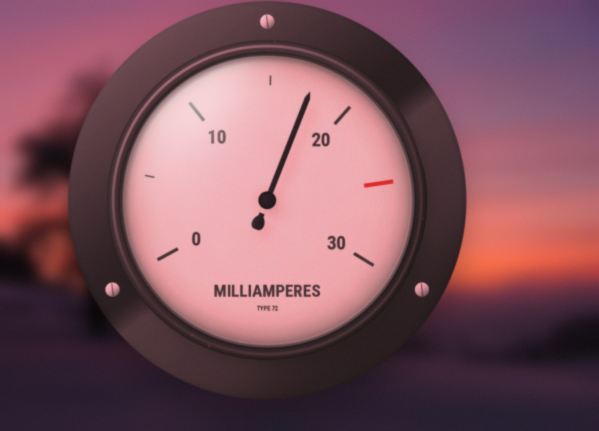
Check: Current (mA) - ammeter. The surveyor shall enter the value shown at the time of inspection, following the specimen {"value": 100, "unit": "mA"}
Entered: {"value": 17.5, "unit": "mA"}
